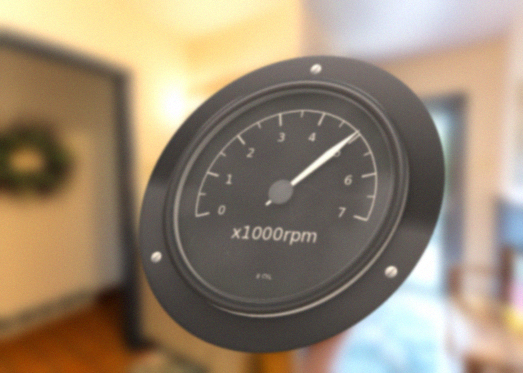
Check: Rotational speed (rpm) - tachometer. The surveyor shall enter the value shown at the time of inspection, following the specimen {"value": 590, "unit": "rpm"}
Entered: {"value": 5000, "unit": "rpm"}
